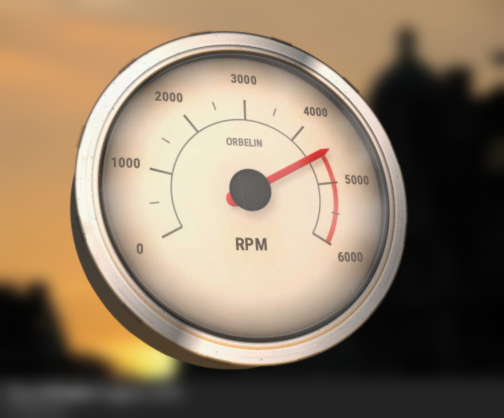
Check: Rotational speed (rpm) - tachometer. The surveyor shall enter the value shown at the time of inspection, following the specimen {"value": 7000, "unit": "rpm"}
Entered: {"value": 4500, "unit": "rpm"}
